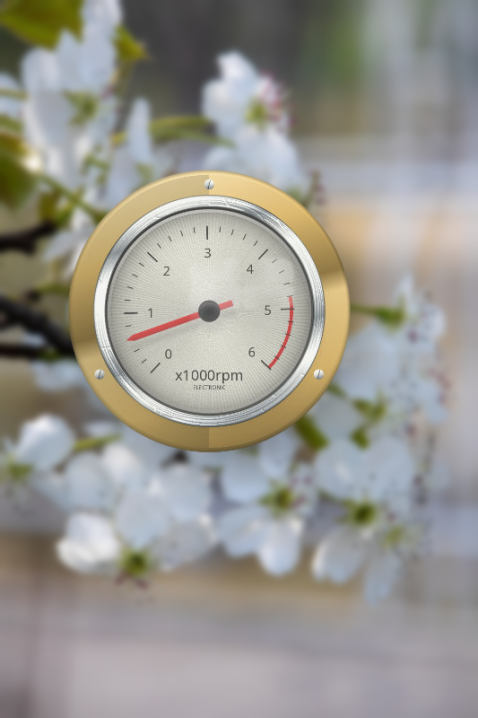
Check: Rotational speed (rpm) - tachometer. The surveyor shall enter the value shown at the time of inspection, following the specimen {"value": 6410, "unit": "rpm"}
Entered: {"value": 600, "unit": "rpm"}
